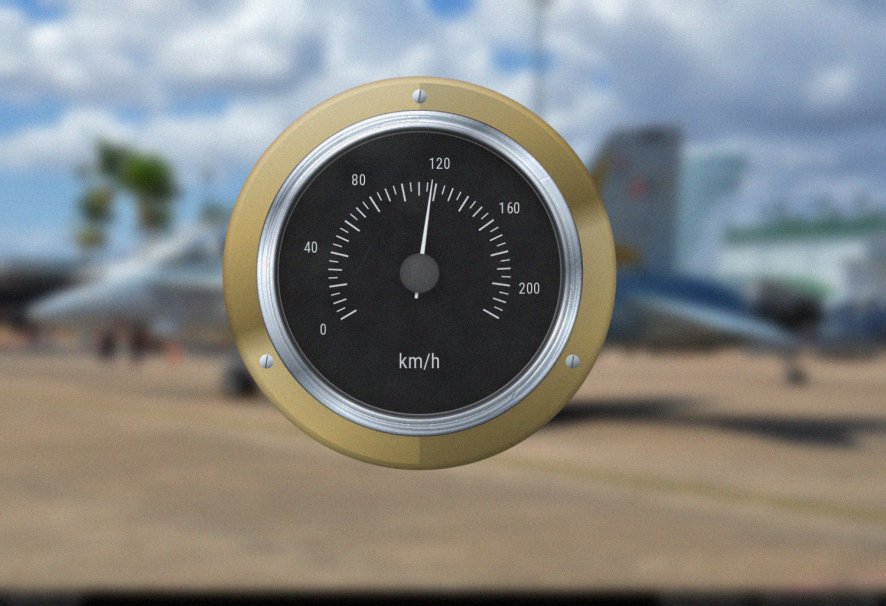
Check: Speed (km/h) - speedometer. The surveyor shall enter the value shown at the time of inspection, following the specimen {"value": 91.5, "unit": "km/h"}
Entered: {"value": 117.5, "unit": "km/h"}
